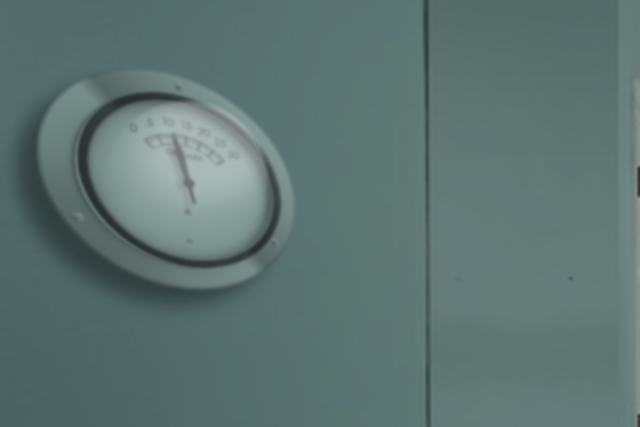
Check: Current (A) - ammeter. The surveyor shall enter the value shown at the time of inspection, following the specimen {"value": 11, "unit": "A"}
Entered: {"value": 10, "unit": "A"}
